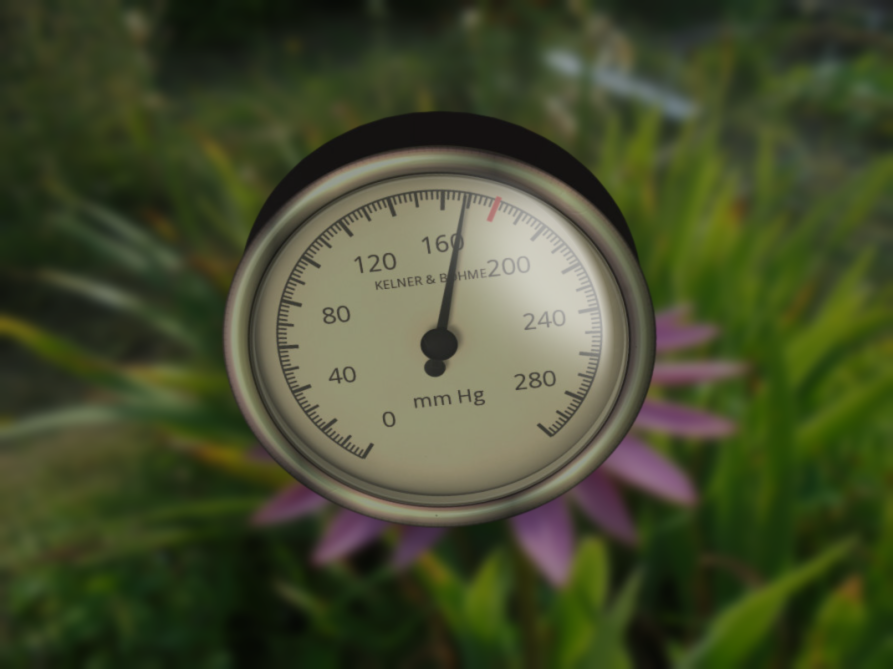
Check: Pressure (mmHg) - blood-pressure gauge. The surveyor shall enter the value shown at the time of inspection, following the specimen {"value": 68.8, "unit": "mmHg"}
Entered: {"value": 168, "unit": "mmHg"}
